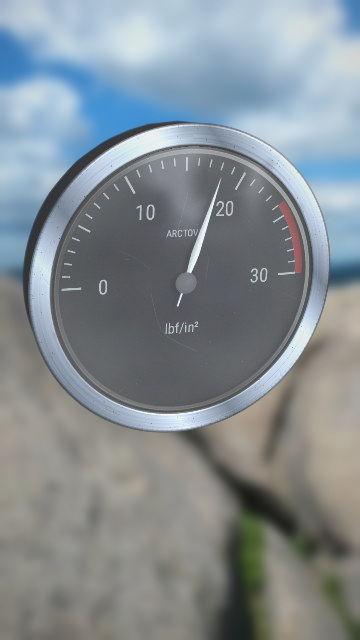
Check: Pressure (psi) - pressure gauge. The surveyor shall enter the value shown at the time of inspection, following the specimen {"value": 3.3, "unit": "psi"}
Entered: {"value": 18, "unit": "psi"}
